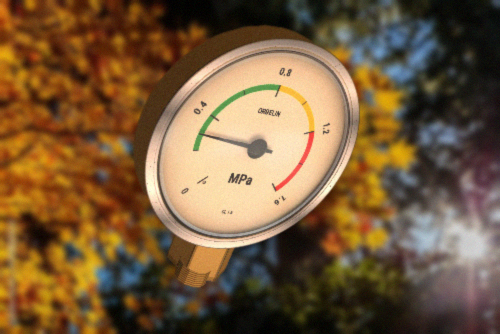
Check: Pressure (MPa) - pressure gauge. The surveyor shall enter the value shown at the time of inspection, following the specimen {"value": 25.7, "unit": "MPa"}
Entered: {"value": 0.3, "unit": "MPa"}
